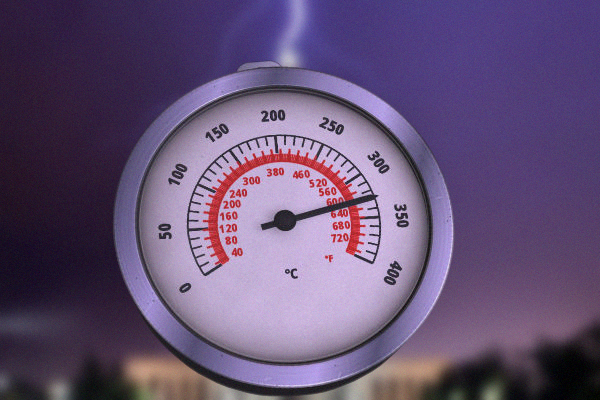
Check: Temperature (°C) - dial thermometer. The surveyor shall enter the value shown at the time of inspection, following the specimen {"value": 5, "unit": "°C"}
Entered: {"value": 330, "unit": "°C"}
